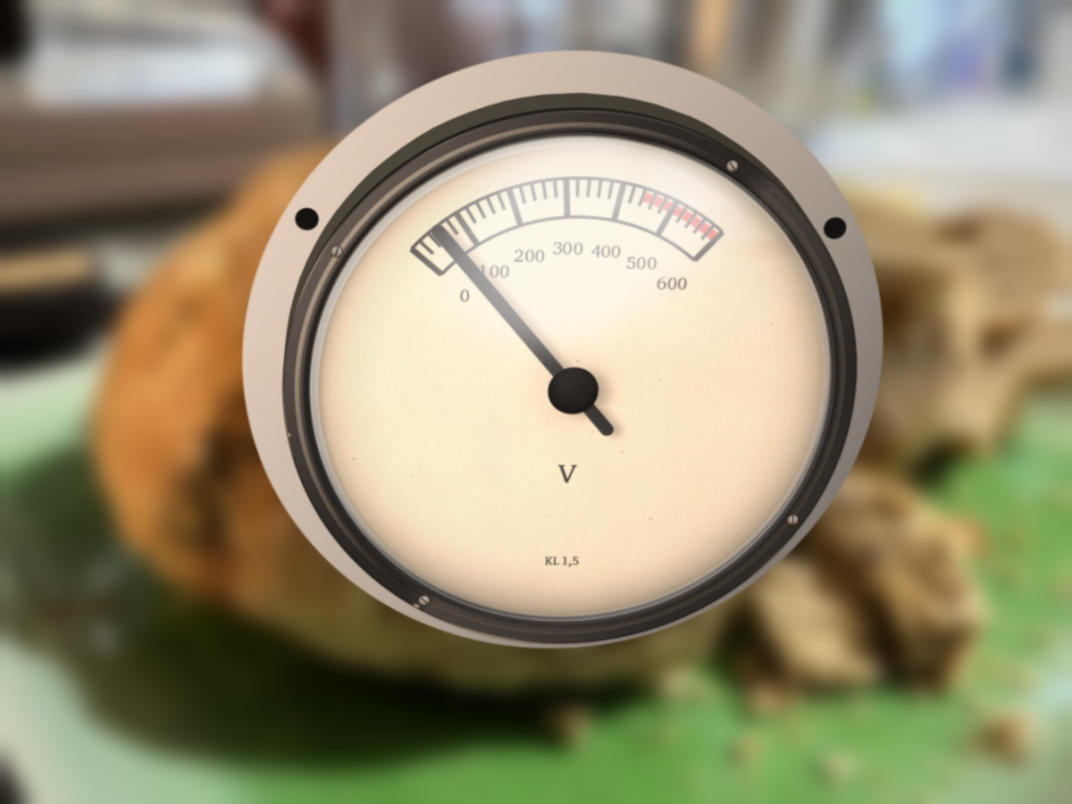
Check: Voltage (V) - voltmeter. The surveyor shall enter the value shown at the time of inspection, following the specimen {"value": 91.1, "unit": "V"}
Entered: {"value": 60, "unit": "V"}
